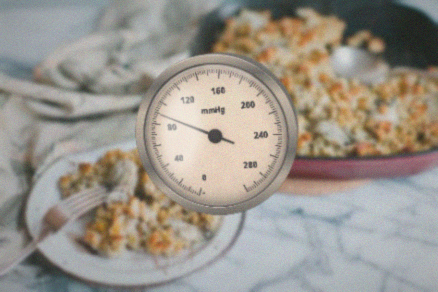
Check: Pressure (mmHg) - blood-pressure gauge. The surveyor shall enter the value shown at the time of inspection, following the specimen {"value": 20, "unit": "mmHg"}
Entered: {"value": 90, "unit": "mmHg"}
